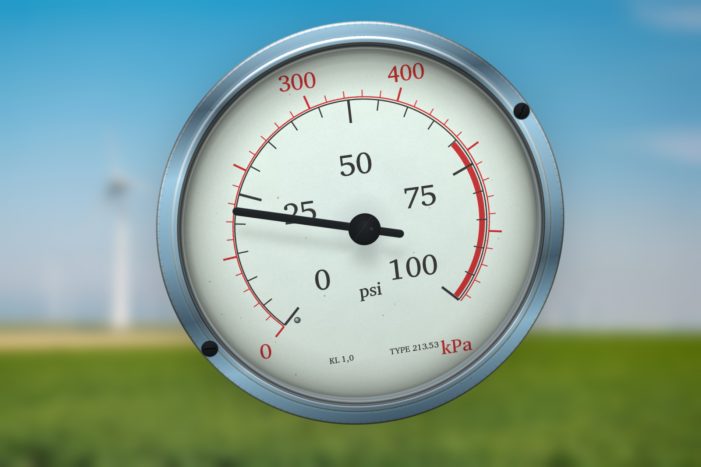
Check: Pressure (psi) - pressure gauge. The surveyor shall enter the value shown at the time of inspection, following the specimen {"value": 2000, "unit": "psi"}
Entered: {"value": 22.5, "unit": "psi"}
